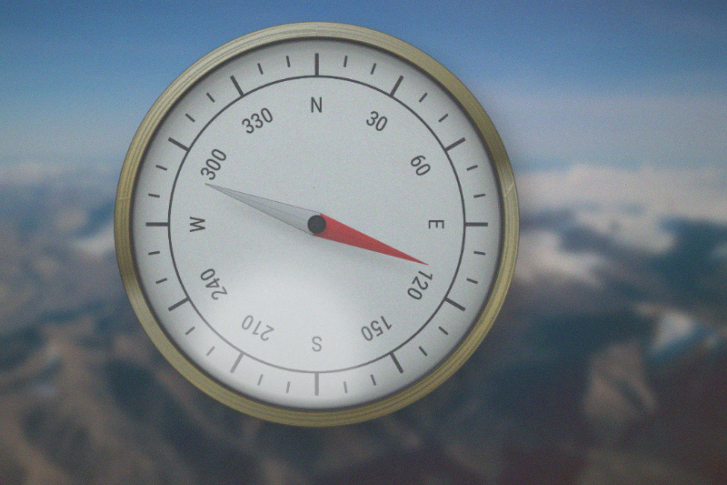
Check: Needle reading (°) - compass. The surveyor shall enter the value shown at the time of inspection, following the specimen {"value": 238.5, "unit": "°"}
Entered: {"value": 110, "unit": "°"}
